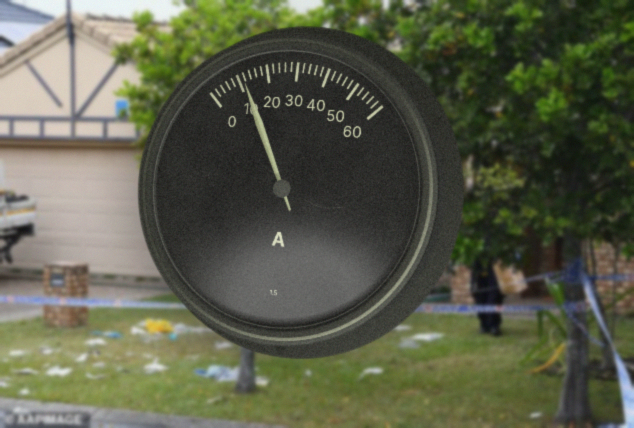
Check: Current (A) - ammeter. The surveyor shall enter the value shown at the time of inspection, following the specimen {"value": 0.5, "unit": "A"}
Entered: {"value": 12, "unit": "A"}
